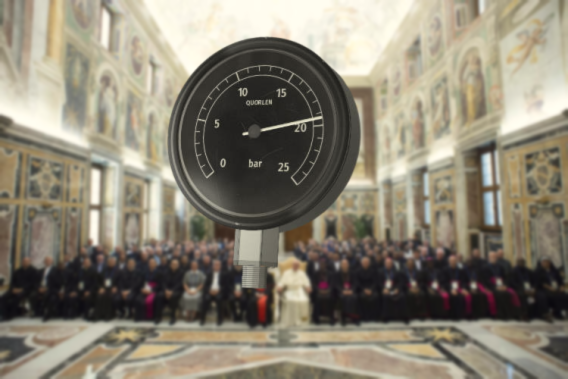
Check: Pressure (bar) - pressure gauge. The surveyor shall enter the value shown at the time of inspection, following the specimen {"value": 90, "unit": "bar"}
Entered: {"value": 19.5, "unit": "bar"}
